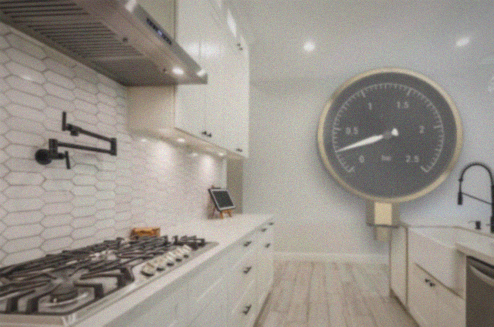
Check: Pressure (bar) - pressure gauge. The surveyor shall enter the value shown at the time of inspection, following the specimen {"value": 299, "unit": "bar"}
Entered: {"value": 0.25, "unit": "bar"}
